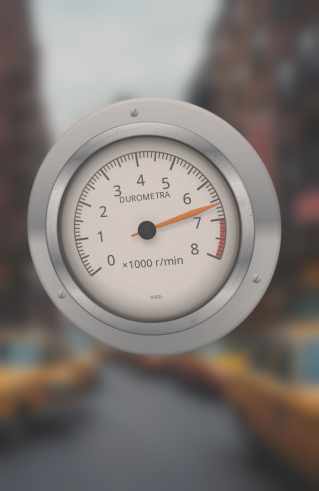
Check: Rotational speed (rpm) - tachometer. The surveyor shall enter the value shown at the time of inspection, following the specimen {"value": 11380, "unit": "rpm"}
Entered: {"value": 6600, "unit": "rpm"}
